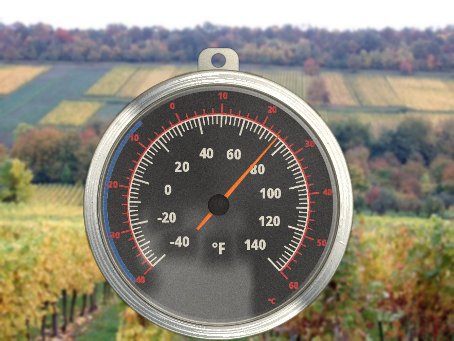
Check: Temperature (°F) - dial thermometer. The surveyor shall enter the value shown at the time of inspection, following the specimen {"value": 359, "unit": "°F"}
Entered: {"value": 76, "unit": "°F"}
